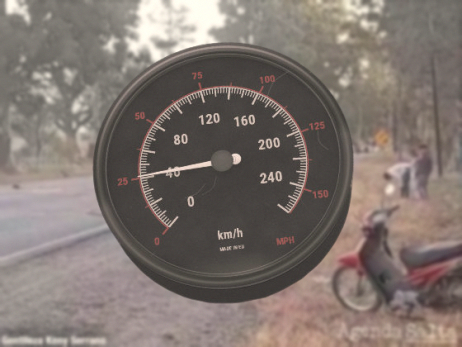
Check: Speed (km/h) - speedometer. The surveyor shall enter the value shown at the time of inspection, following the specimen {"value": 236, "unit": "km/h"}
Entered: {"value": 40, "unit": "km/h"}
